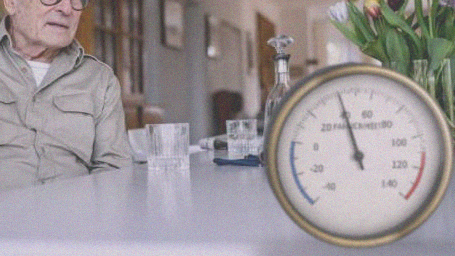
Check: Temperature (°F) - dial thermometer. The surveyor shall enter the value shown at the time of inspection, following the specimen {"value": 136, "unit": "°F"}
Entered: {"value": 40, "unit": "°F"}
